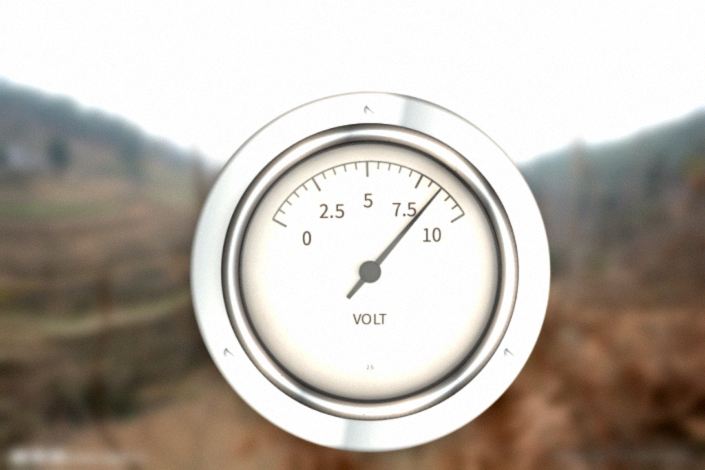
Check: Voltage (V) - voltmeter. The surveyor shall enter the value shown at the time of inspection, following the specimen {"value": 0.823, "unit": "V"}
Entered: {"value": 8.5, "unit": "V"}
